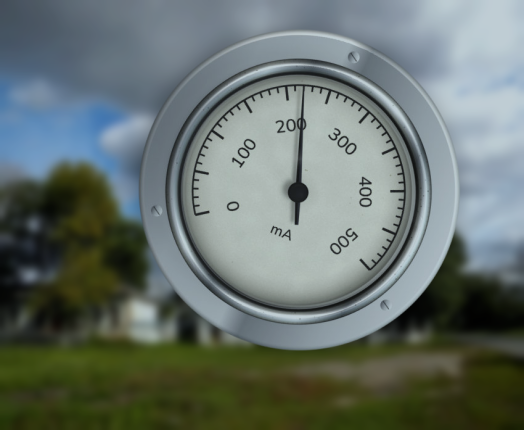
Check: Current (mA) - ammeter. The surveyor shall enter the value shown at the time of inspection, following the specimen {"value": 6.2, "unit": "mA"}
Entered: {"value": 220, "unit": "mA"}
